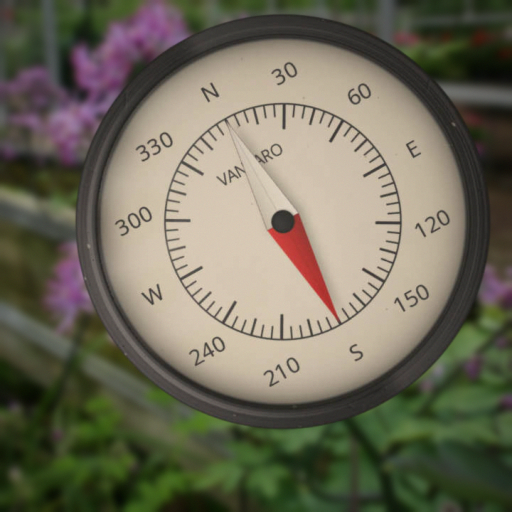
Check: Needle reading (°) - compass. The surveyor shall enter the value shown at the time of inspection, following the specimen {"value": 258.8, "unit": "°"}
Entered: {"value": 180, "unit": "°"}
